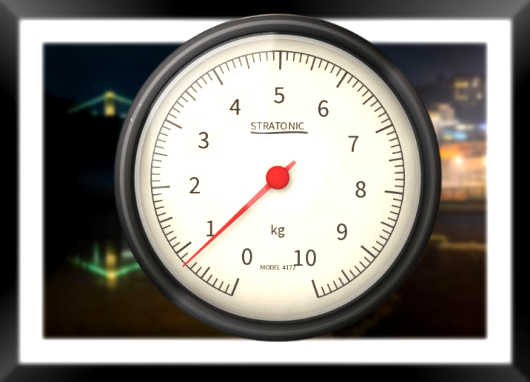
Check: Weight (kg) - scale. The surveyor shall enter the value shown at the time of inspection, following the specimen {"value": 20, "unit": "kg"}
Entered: {"value": 0.8, "unit": "kg"}
